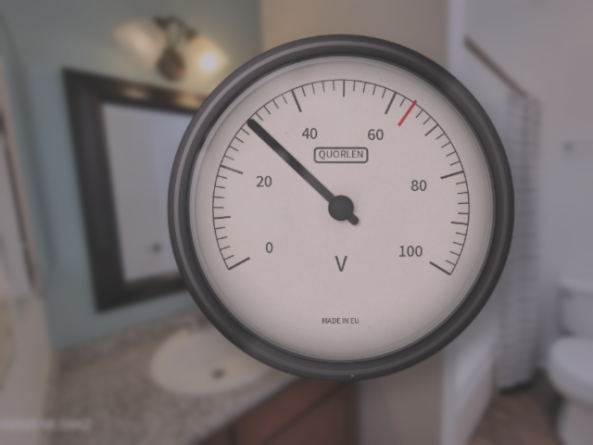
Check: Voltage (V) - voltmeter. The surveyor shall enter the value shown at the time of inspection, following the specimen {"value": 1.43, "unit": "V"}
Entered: {"value": 30, "unit": "V"}
